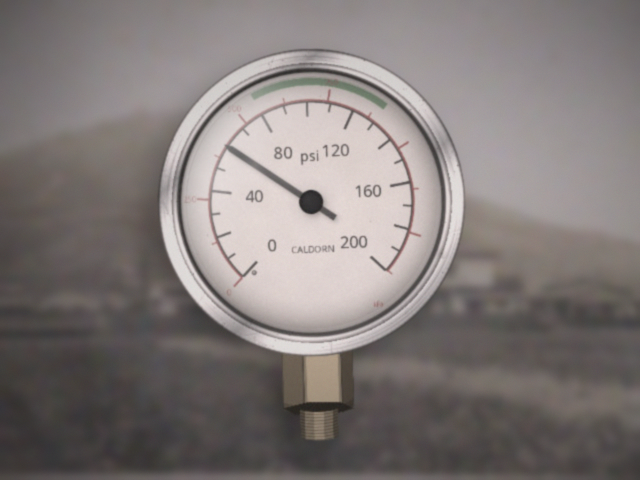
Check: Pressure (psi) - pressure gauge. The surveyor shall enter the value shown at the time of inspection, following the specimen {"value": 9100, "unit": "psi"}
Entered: {"value": 60, "unit": "psi"}
